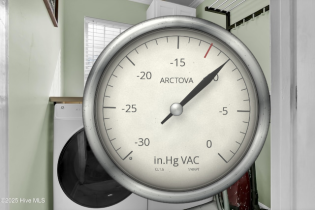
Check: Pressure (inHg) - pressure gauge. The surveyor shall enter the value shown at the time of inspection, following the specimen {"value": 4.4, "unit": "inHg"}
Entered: {"value": -10, "unit": "inHg"}
